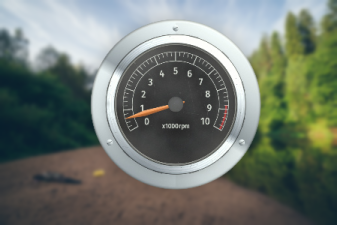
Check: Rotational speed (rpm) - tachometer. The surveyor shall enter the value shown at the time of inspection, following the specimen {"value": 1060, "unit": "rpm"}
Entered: {"value": 600, "unit": "rpm"}
